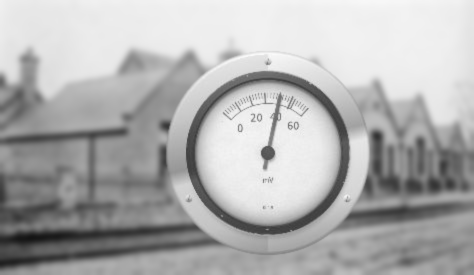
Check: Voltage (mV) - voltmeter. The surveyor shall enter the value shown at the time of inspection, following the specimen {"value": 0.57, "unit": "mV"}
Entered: {"value": 40, "unit": "mV"}
